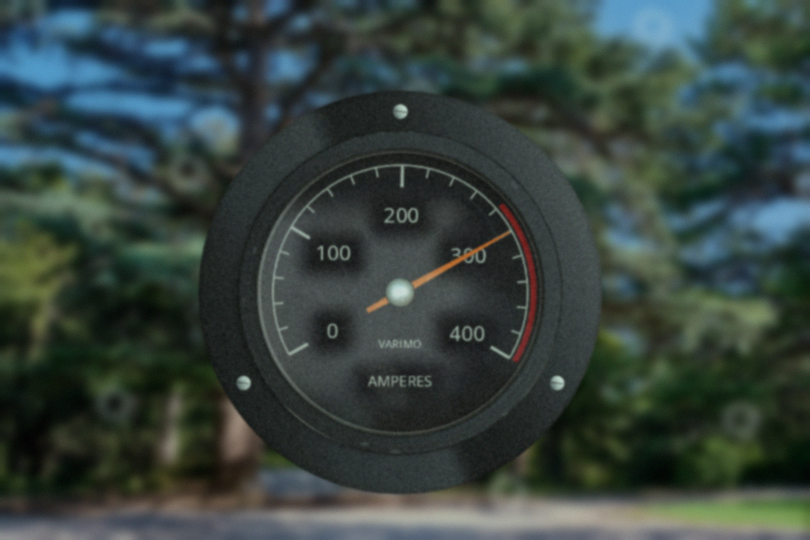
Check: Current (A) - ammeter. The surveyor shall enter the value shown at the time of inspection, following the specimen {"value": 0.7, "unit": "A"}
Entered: {"value": 300, "unit": "A"}
